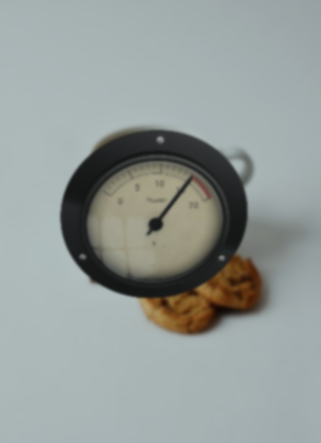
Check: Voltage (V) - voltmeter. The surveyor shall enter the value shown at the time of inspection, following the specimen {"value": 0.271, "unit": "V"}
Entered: {"value": 15, "unit": "V"}
